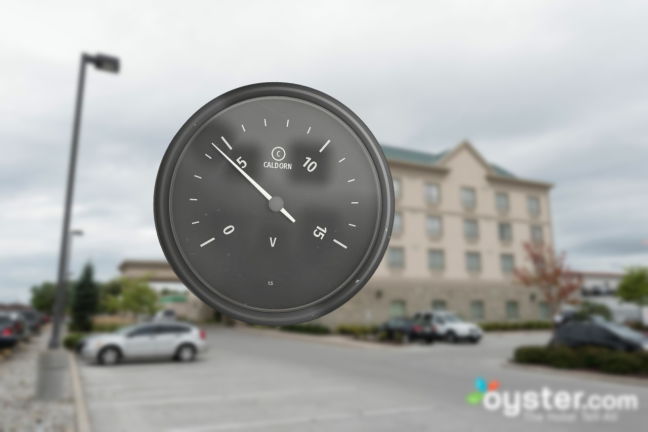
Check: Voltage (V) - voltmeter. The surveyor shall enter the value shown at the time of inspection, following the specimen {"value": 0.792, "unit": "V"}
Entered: {"value": 4.5, "unit": "V"}
